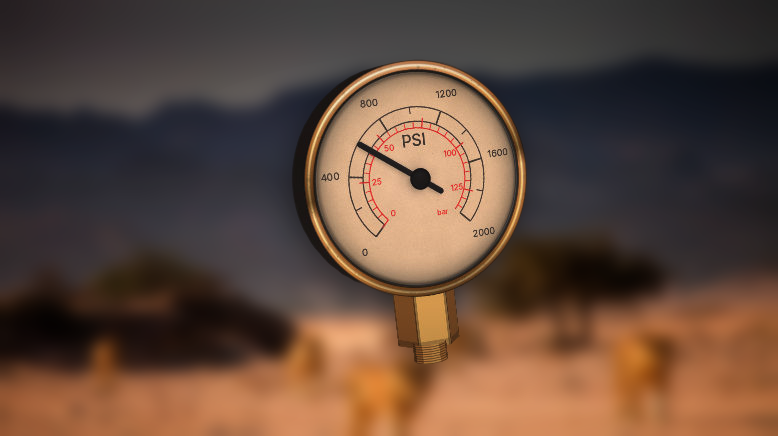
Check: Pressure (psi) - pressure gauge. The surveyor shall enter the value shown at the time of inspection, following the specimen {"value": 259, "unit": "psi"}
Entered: {"value": 600, "unit": "psi"}
